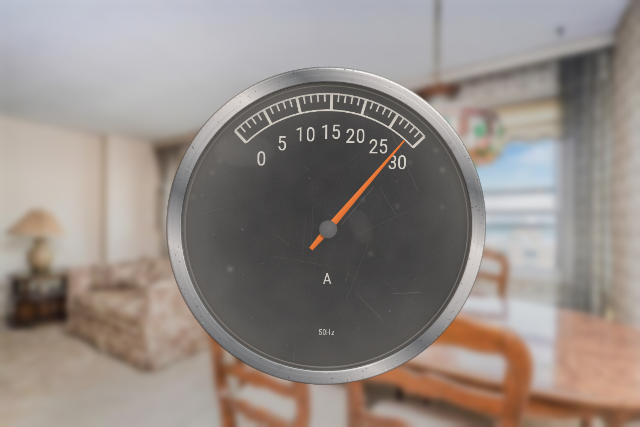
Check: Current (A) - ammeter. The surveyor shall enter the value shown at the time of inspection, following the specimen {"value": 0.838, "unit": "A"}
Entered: {"value": 28, "unit": "A"}
